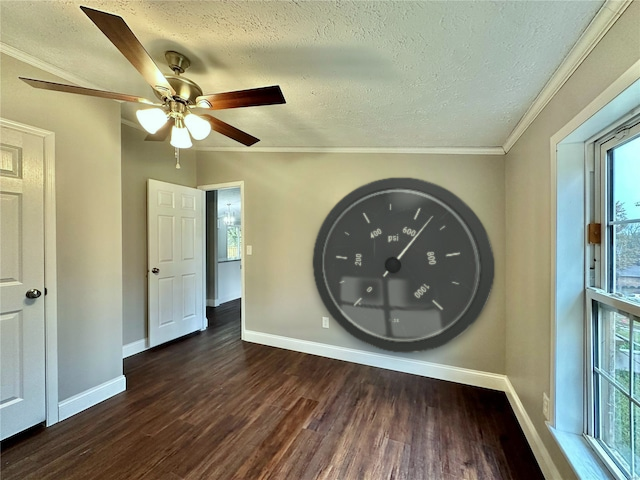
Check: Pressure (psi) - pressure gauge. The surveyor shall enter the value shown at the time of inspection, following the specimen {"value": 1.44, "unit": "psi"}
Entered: {"value": 650, "unit": "psi"}
